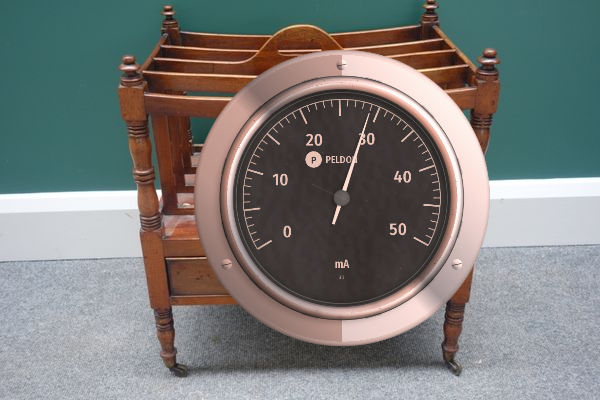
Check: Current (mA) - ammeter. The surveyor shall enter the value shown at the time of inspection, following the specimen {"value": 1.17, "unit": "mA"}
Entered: {"value": 29, "unit": "mA"}
